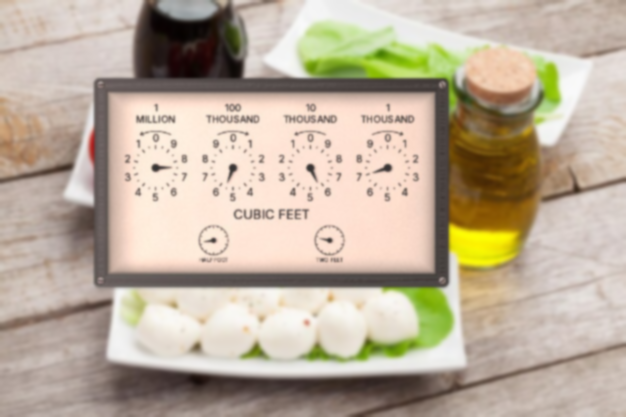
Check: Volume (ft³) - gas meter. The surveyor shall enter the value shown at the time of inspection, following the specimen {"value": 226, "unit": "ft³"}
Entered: {"value": 755700, "unit": "ft³"}
